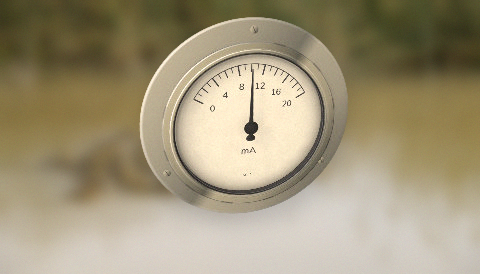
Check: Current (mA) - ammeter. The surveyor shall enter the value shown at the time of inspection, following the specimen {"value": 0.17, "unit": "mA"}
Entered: {"value": 10, "unit": "mA"}
